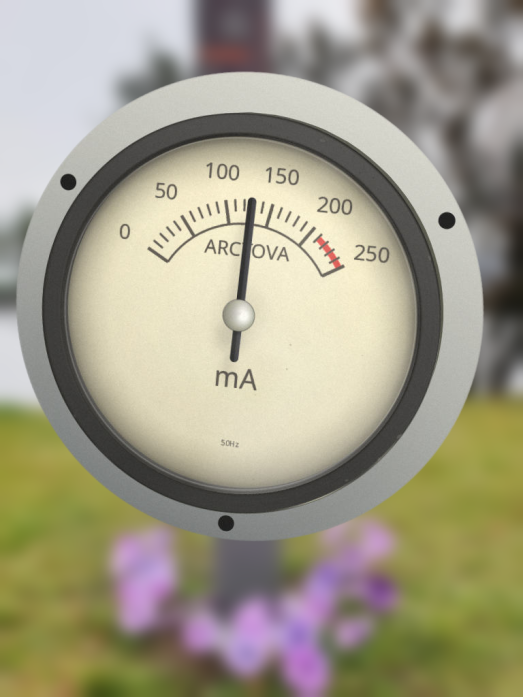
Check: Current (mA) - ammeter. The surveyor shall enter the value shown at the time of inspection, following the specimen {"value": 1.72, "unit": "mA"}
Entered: {"value": 130, "unit": "mA"}
